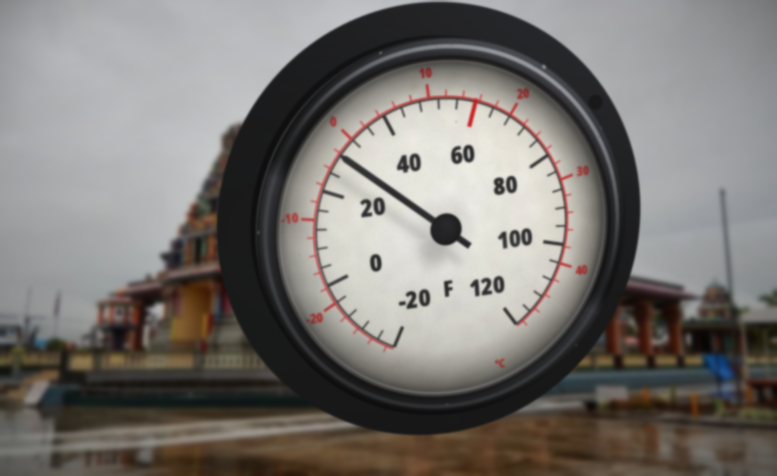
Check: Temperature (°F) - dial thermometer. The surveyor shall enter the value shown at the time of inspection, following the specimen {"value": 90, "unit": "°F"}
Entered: {"value": 28, "unit": "°F"}
